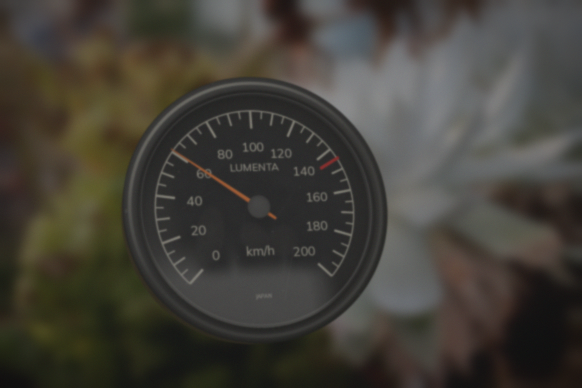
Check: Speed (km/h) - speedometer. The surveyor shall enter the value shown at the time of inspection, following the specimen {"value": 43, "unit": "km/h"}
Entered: {"value": 60, "unit": "km/h"}
